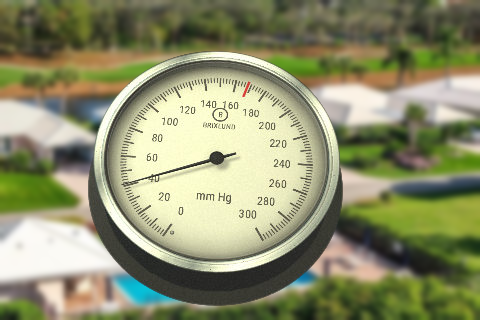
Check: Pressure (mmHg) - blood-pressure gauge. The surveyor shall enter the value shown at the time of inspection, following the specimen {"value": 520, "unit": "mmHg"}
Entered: {"value": 40, "unit": "mmHg"}
